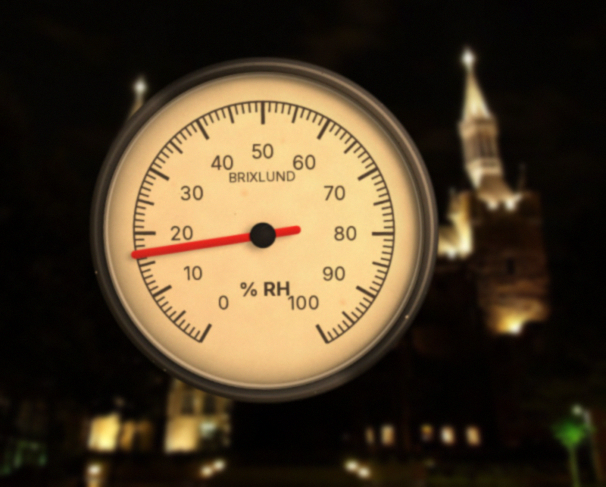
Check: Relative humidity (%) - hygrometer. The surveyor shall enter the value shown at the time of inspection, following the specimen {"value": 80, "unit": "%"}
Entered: {"value": 17, "unit": "%"}
